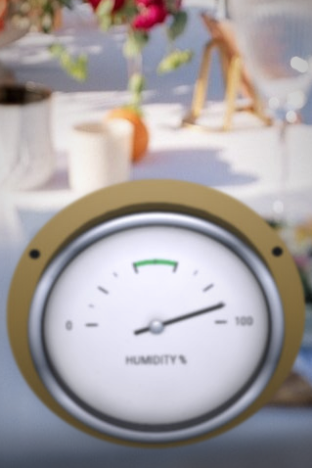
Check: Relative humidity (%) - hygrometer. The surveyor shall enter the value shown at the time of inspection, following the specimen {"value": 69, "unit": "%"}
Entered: {"value": 90, "unit": "%"}
